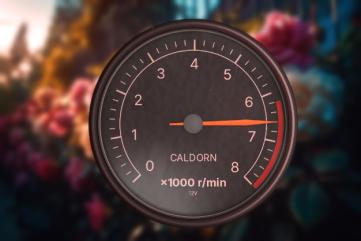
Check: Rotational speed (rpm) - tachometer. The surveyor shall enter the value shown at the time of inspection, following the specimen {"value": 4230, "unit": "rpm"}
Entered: {"value": 6600, "unit": "rpm"}
